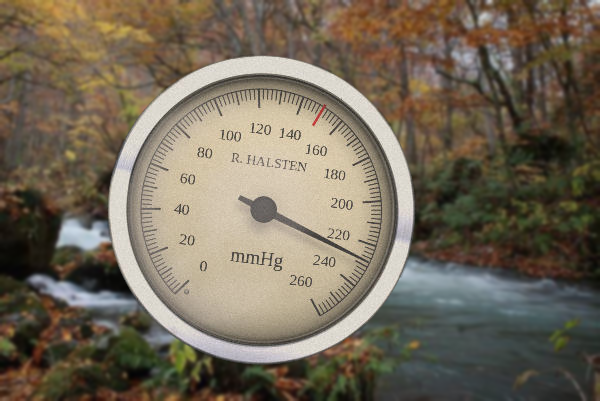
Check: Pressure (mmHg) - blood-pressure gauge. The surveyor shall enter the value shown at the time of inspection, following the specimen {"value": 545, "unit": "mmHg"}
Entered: {"value": 228, "unit": "mmHg"}
